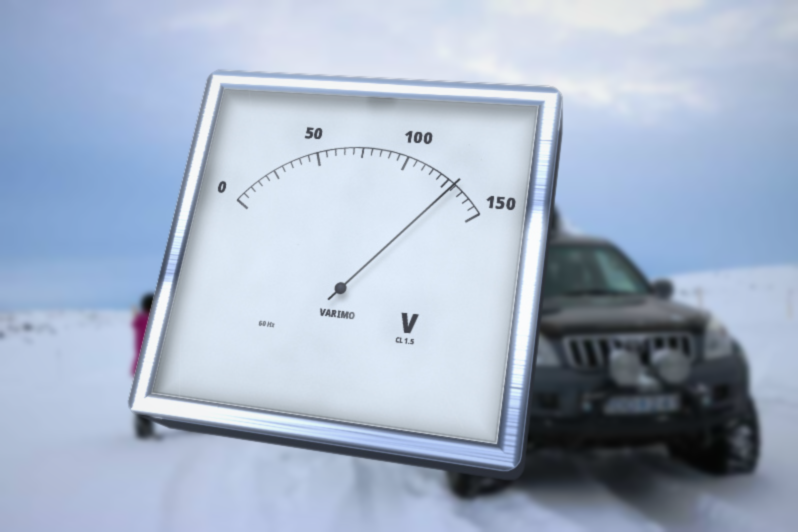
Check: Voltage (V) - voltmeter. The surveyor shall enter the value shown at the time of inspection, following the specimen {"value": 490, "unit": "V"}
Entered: {"value": 130, "unit": "V"}
